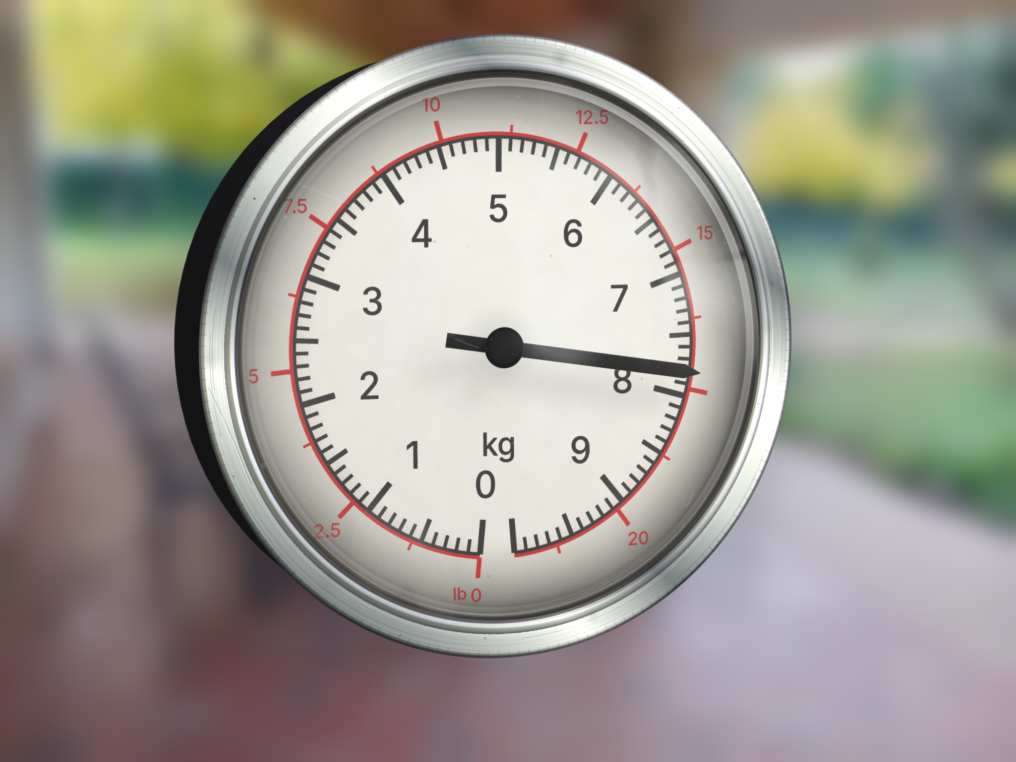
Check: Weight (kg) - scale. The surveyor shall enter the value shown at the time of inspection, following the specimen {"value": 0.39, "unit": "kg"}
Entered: {"value": 7.8, "unit": "kg"}
